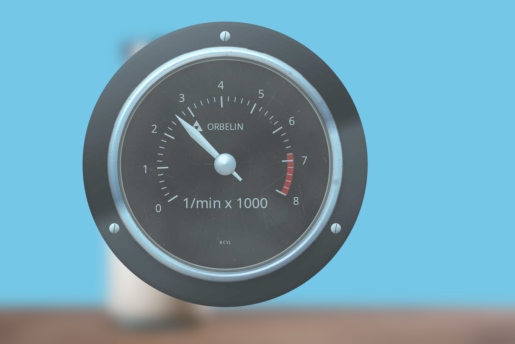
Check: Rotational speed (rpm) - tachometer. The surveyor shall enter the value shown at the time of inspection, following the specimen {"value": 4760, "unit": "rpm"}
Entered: {"value": 2600, "unit": "rpm"}
